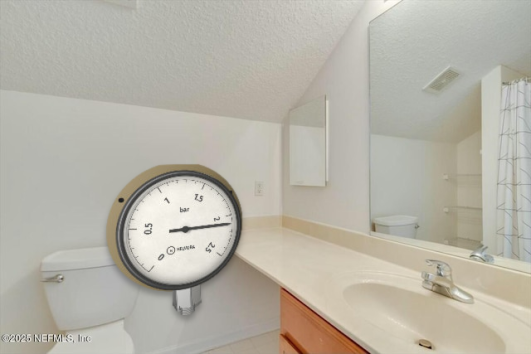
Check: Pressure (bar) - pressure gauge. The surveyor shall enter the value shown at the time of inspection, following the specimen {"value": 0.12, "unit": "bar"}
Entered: {"value": 2.1, "unit": "bar"}
